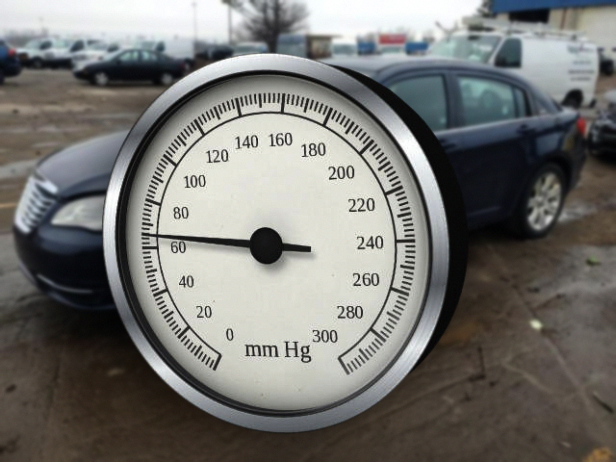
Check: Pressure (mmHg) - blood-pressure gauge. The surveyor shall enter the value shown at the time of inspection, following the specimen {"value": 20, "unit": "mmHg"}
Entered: {"value": 66, "unit": "mmHg"}
